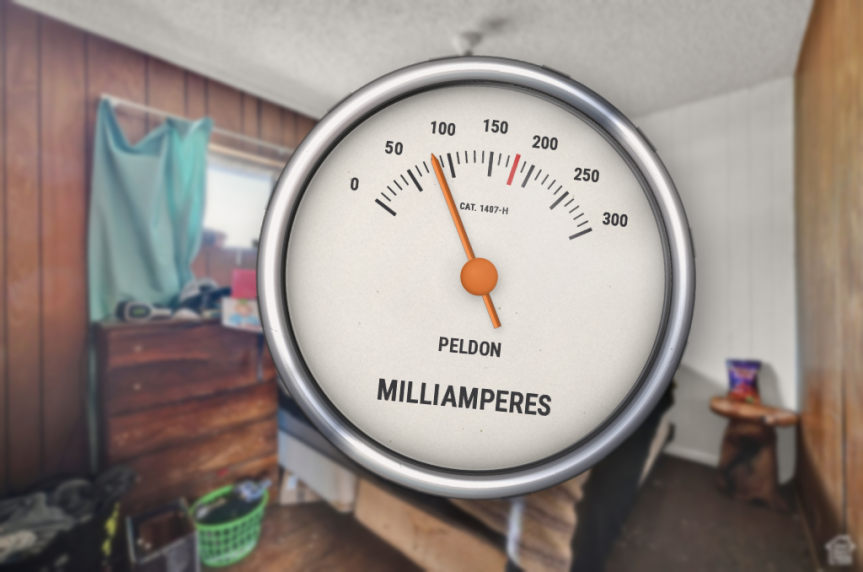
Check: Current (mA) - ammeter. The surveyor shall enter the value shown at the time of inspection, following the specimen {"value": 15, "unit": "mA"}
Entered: {"value": 80, "unit": "mA"}
